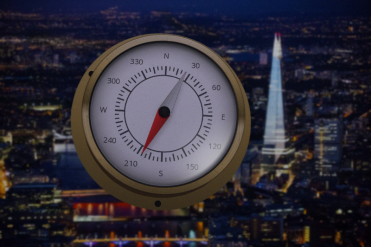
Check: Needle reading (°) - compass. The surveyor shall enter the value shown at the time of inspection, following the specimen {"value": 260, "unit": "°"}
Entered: {"value": 205, "unit": "°"}
